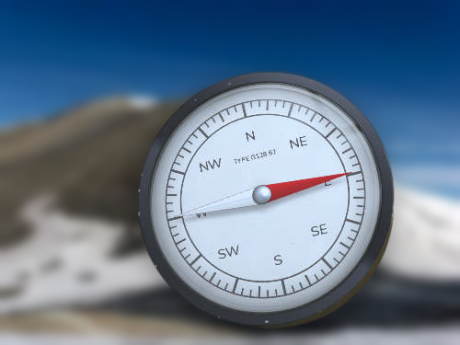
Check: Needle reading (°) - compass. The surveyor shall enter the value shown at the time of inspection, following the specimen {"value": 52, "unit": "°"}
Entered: {"value": 90, "unit": "°"}
